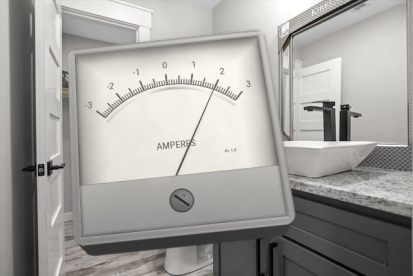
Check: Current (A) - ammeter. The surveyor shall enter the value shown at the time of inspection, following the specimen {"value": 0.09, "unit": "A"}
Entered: {"value": 2, "unit": "A"}
